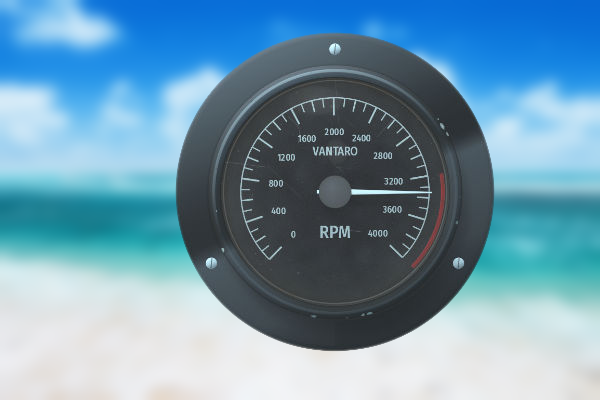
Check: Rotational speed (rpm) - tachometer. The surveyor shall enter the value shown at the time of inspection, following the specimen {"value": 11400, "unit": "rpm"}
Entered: {"value": 3350, "unit": "rpm"}
